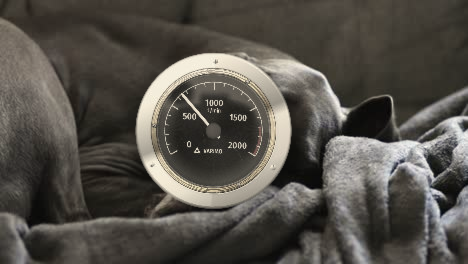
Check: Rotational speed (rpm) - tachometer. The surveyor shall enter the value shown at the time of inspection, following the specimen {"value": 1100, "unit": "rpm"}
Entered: {"value": 650, "unit": "rpm"}
